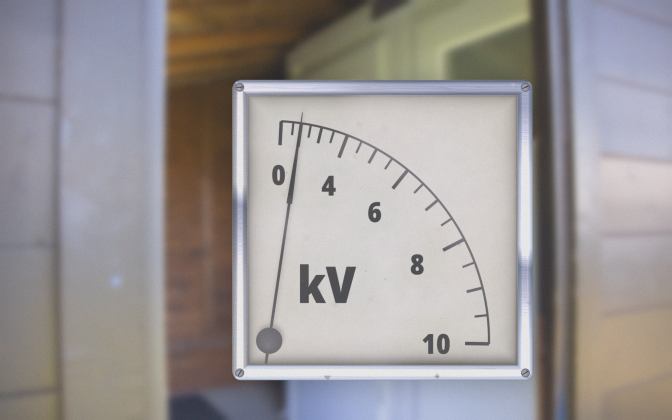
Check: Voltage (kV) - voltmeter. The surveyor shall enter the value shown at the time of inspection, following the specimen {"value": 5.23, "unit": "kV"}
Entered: {"value": 2, "unit": "kV"}
